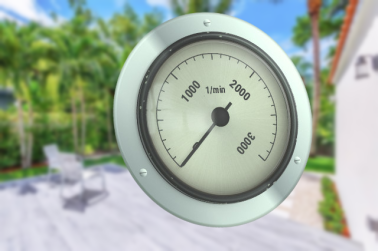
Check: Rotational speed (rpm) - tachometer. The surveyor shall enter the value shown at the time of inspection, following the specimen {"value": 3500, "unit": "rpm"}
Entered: {"value": 0, "unit": "rpm"}
